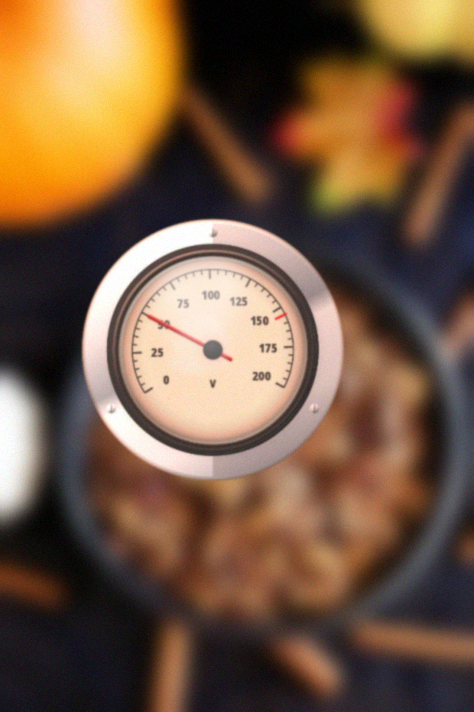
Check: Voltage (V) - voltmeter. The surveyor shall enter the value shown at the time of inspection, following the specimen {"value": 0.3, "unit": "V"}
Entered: {"value": 50, "unit": "V"}
